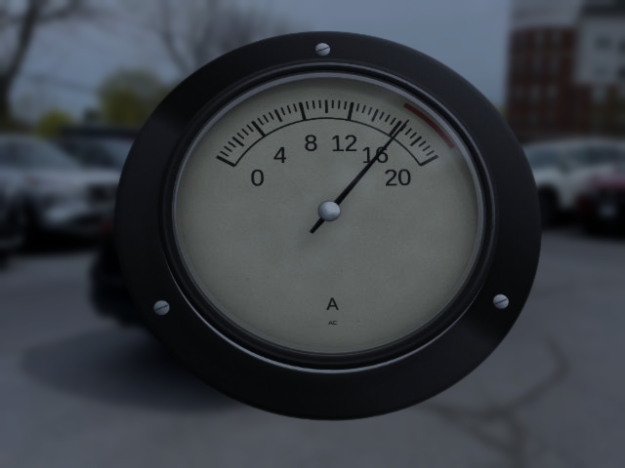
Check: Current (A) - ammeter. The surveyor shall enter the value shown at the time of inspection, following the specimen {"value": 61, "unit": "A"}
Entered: {"value": 16.5, "unit": "A"}
